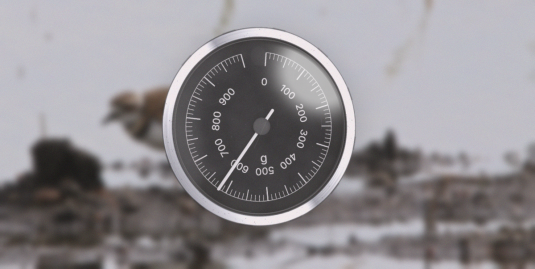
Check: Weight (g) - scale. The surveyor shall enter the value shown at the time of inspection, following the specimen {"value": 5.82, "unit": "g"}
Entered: {"value": 620, "unit": "g"}
